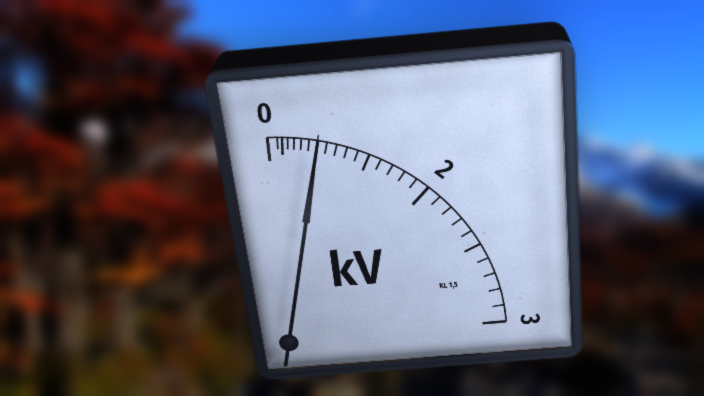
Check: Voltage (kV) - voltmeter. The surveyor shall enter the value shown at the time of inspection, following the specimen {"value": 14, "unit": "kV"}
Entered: {"value": 1, "unit": "kV"}
